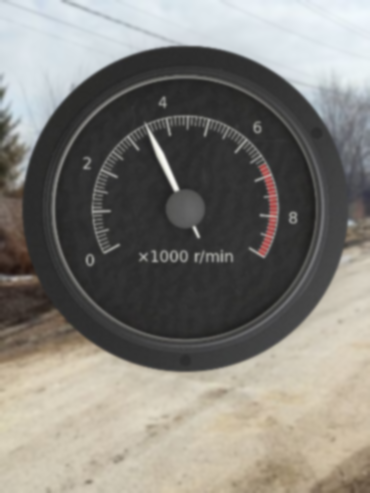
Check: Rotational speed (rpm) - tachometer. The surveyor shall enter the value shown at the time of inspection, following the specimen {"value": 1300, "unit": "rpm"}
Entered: {"value": 3500, "unit": "rpm"}
